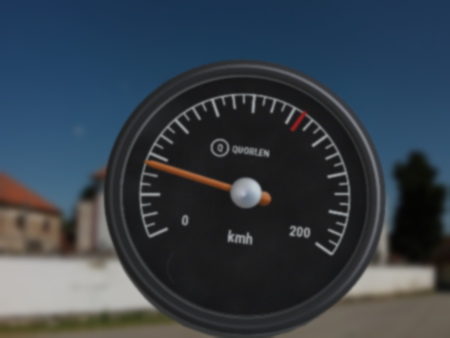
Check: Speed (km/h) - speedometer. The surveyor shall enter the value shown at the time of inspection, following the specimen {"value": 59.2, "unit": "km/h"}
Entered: {"value": 35, "unit": "km/h"}
